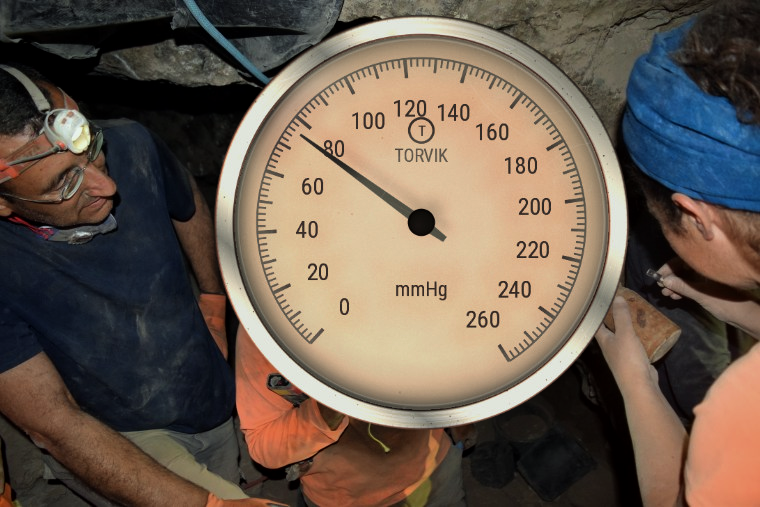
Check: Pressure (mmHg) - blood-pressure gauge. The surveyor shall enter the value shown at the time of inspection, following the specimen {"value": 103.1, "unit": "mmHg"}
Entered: {"value": 76, "unit": "mmHg"}
